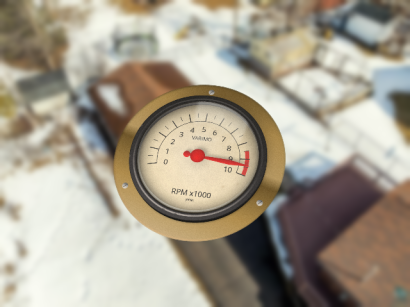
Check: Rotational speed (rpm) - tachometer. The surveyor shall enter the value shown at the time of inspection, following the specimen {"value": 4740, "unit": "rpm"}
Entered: {"value": 9500, "unit": "rpm"}
